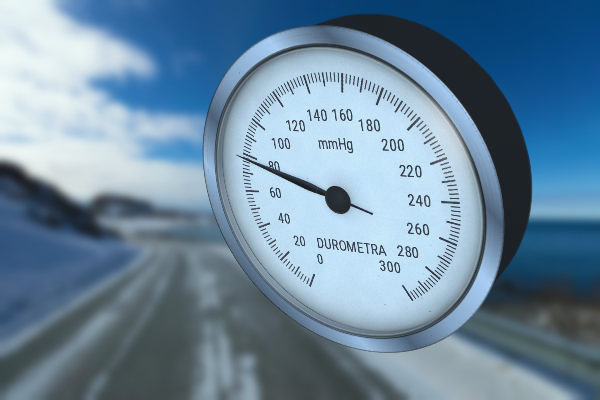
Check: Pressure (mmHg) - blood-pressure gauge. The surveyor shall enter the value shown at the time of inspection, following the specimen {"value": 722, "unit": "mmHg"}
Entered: {"value": 80, "unit": "mmHg"}
